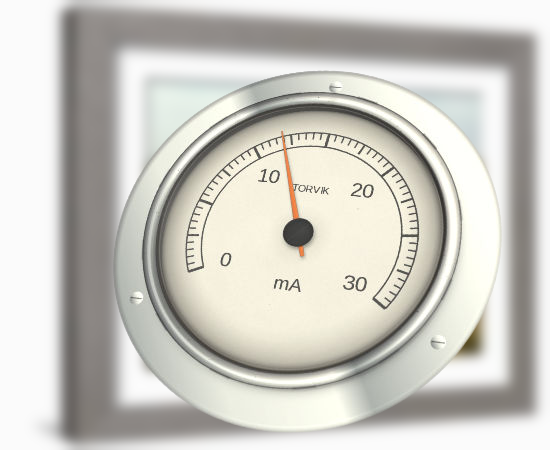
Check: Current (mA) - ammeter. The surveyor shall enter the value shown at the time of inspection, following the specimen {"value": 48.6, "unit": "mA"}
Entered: {"value": 12, "unit": "mA"}
